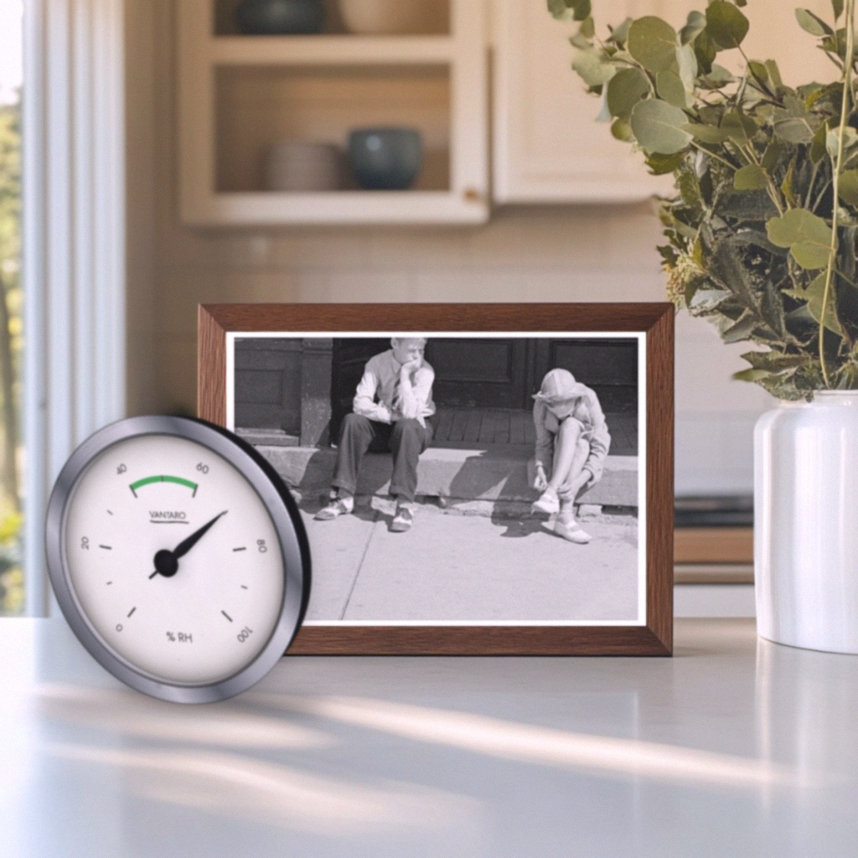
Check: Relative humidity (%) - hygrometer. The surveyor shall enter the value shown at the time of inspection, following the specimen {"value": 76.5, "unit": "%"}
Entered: {"value": 70, "unit": "%"}
